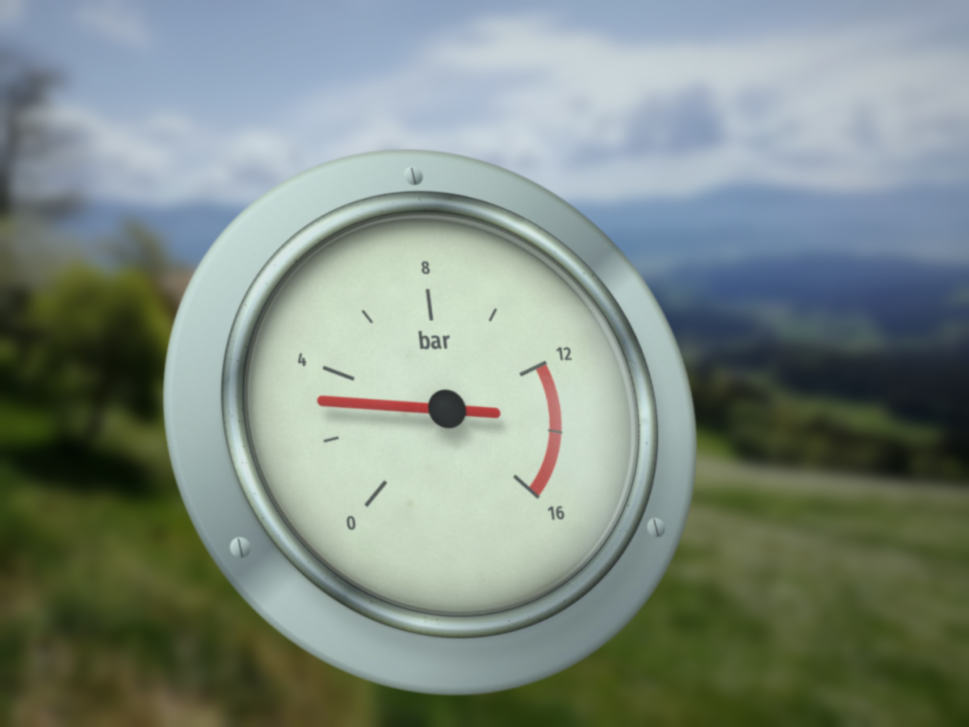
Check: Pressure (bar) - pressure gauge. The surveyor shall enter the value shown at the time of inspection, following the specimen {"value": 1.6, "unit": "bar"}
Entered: {"value": 3, "unit": "bar"}
